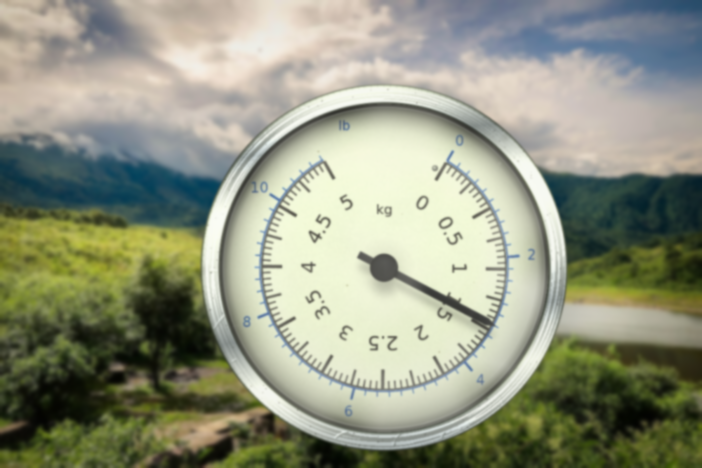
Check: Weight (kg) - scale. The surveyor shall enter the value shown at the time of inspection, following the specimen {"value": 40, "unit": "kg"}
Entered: {"value": 1.45, "unit": "kg"}
